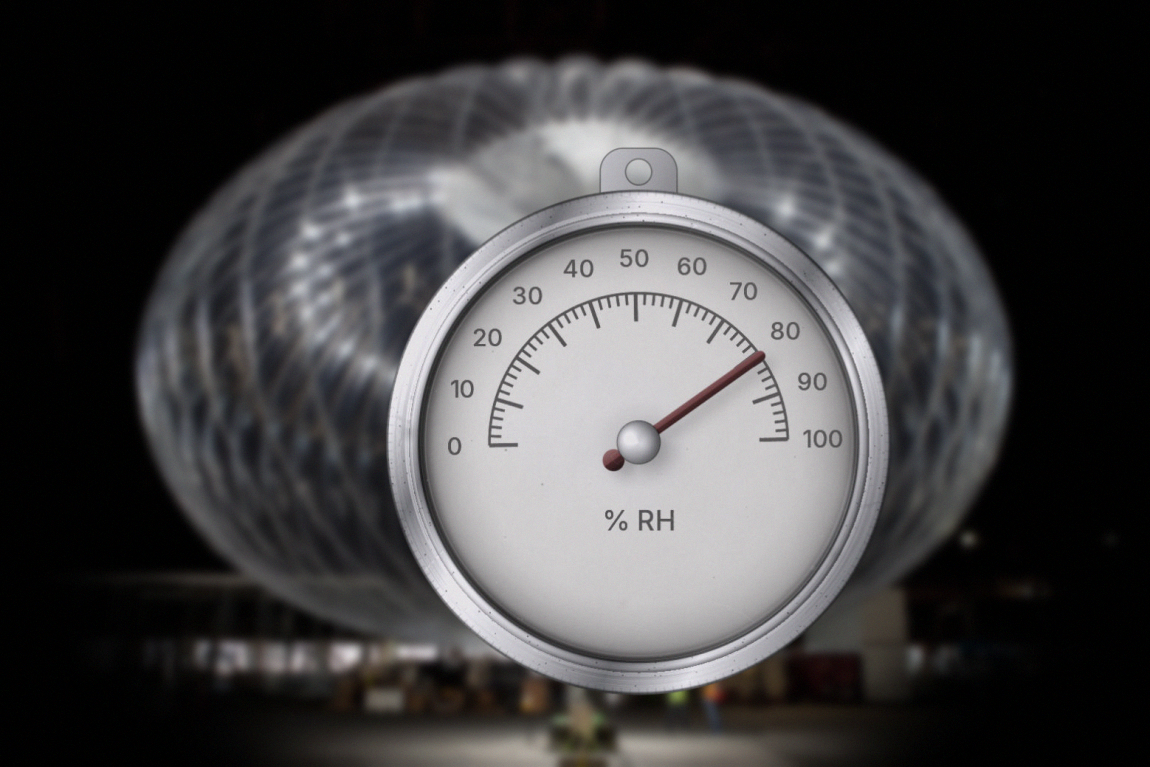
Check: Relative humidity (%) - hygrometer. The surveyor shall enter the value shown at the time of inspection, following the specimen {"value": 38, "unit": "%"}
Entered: {"value": 81, "unit": "%"}
